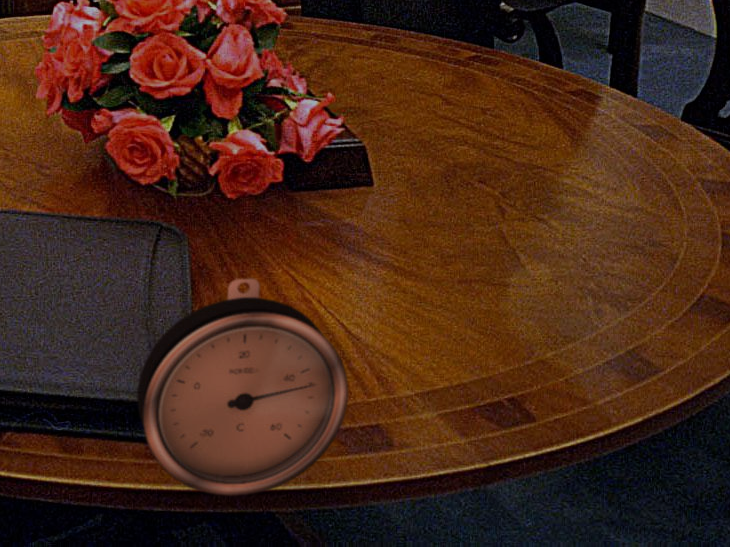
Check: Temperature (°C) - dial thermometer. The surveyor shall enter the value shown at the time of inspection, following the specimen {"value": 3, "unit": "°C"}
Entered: {"value": 44, "unit": "°C"}
